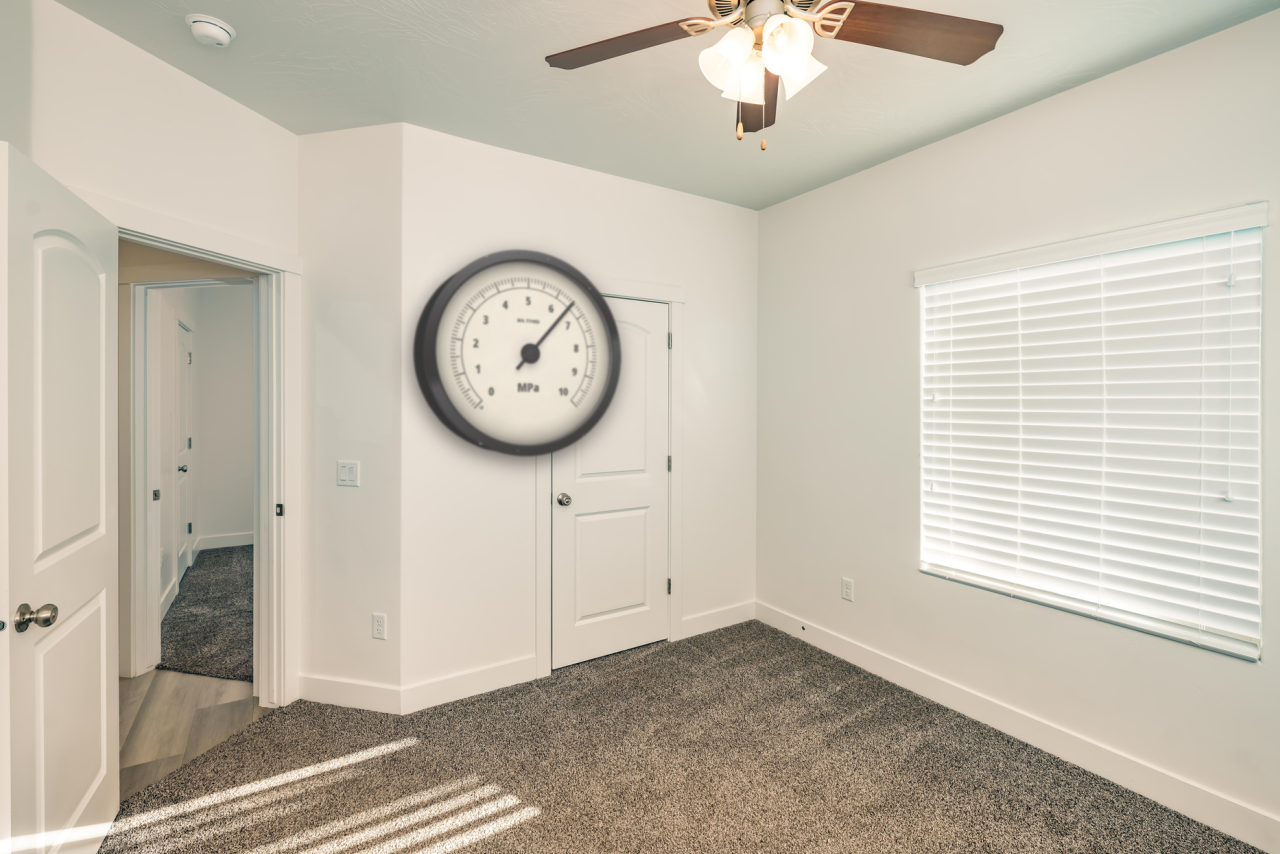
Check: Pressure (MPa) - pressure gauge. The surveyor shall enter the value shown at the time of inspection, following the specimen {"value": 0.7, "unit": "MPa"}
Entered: {"value": 6.5, "unit": "MPa"}
